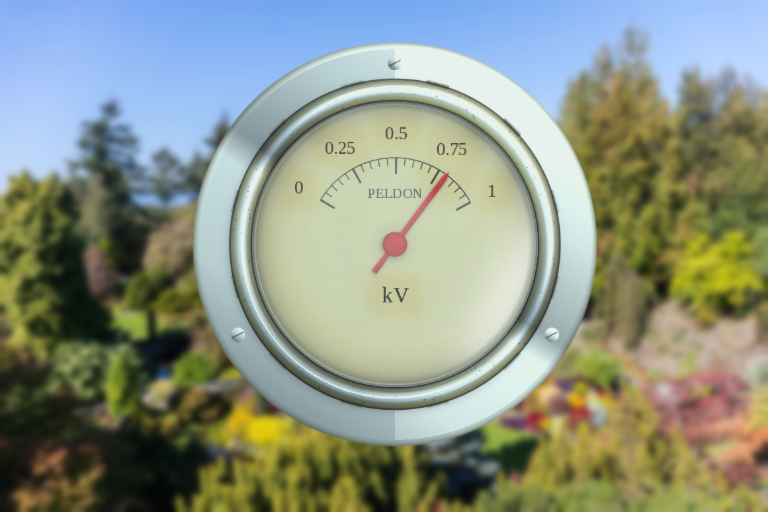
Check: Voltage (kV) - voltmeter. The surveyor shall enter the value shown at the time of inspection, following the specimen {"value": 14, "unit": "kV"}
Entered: {"value": 0.8, "unit": "kV"}
